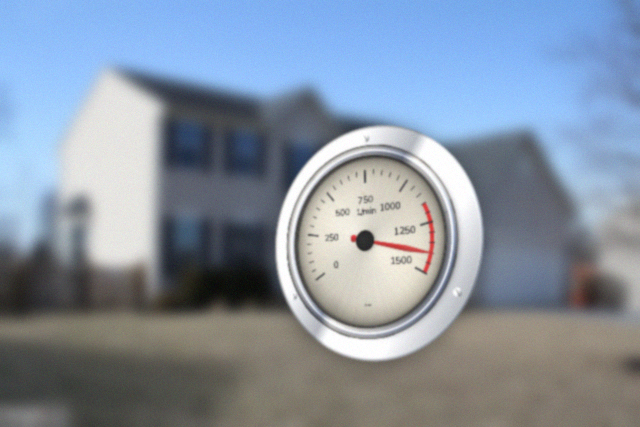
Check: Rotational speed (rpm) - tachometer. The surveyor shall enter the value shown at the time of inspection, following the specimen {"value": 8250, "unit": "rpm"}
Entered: {"value": 1400, "unit": "rpm"}
